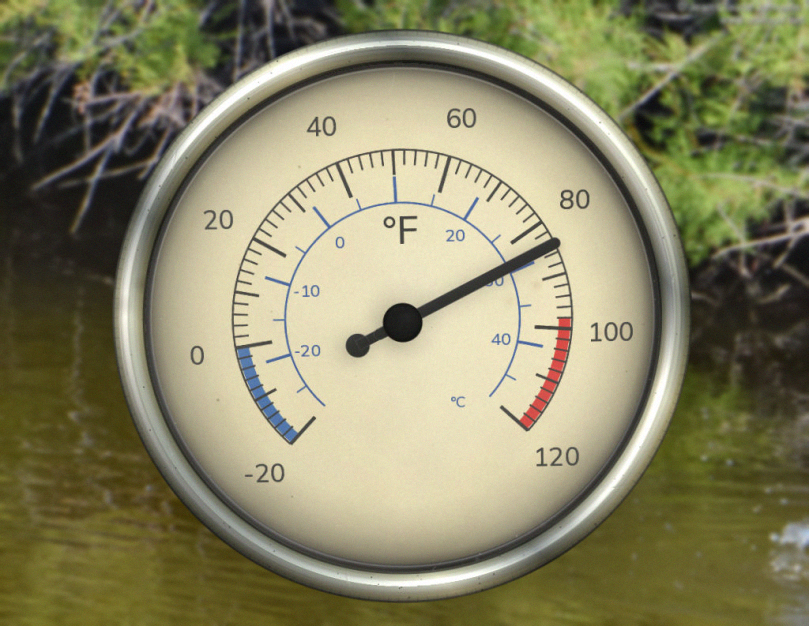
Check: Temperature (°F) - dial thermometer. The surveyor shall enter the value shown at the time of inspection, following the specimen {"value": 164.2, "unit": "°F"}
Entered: {"value": 84, "unit": "°F"}
